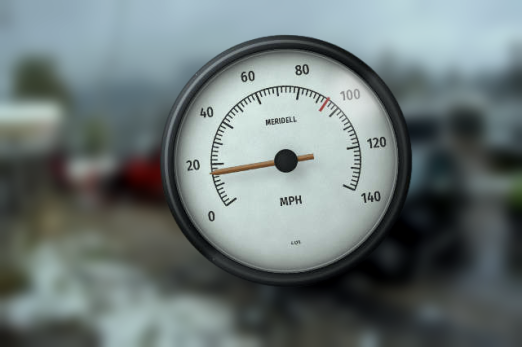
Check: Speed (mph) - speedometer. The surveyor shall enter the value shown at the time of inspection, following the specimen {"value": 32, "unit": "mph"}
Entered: {"value": 16, "unit": "mph"}
